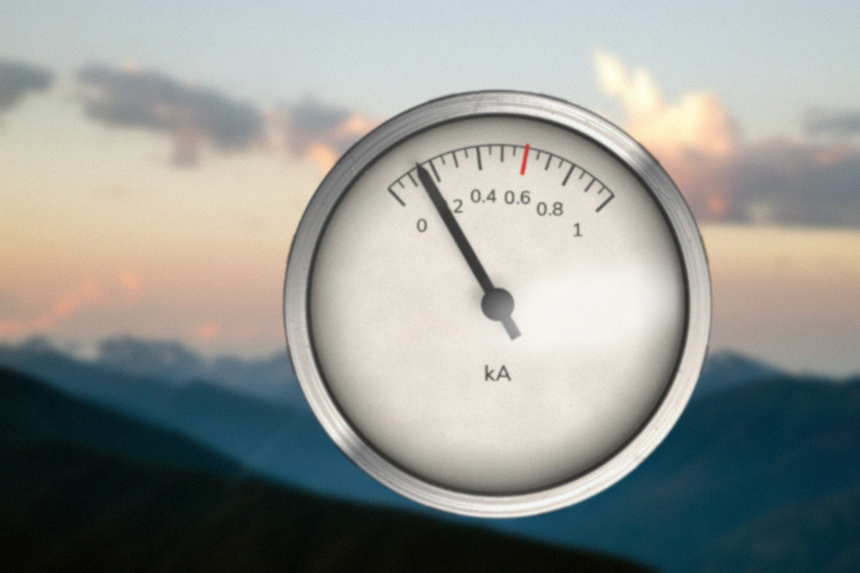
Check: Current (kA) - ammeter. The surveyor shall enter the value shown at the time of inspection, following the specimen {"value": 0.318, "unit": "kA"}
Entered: {"value": 0.15, "unit": "kA"}
